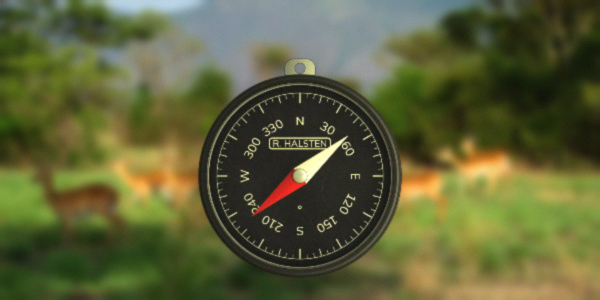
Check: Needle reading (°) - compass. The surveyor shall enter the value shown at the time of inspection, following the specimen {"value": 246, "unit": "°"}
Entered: {"value": 230, "unit": "°"}
